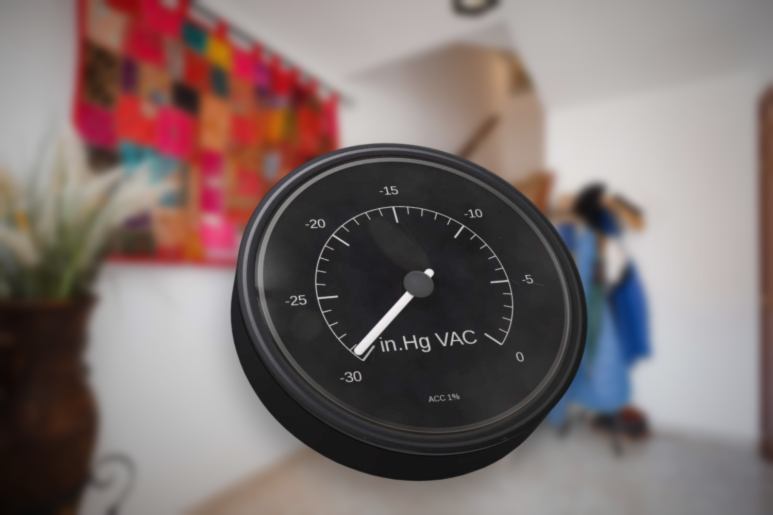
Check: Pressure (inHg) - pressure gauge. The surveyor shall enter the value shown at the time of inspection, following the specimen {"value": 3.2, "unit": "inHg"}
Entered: {"value": -29.5, "unit": "inHg"}
